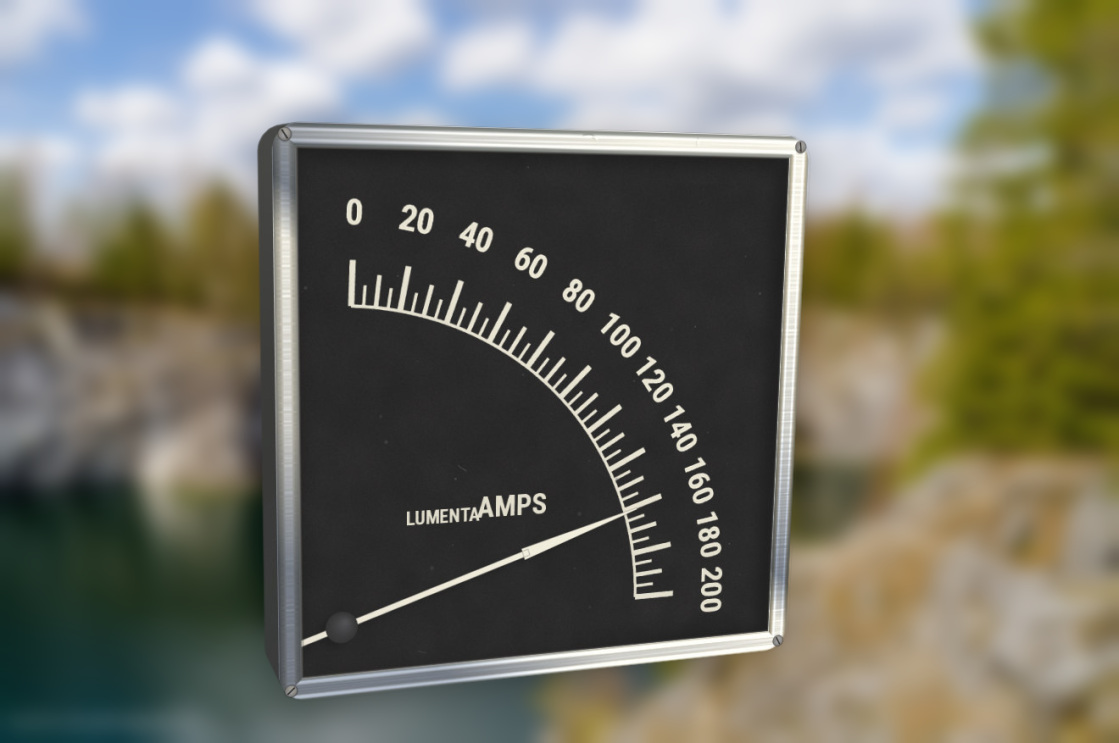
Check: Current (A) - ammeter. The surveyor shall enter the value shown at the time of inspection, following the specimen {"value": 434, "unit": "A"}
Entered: {"value": 160, "unit": "A"}
